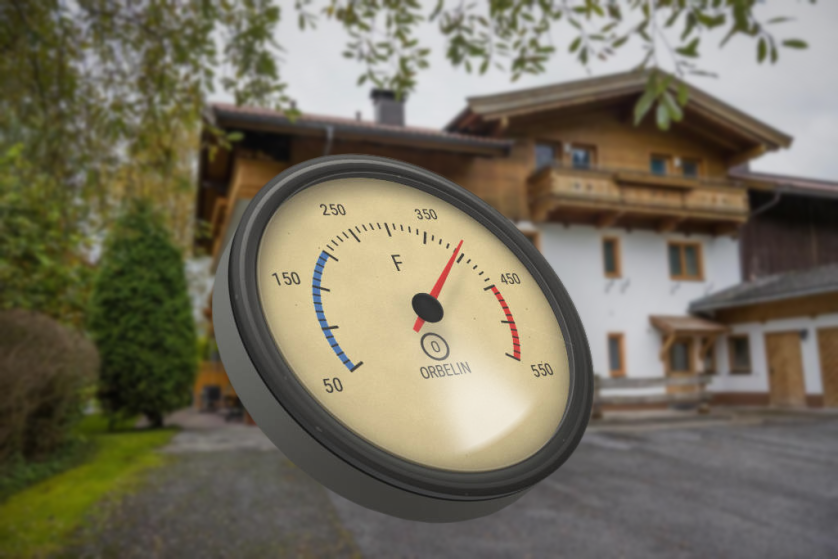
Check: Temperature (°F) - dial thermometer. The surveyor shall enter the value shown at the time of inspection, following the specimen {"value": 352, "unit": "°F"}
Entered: {"value": 390, "unit": "°F"}
